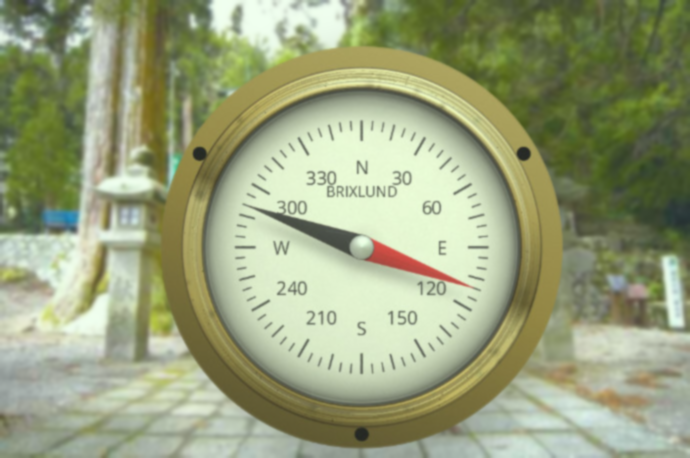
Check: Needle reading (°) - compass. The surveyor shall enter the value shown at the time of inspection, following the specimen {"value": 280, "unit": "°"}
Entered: {"value": 110, "unit": "°"}
